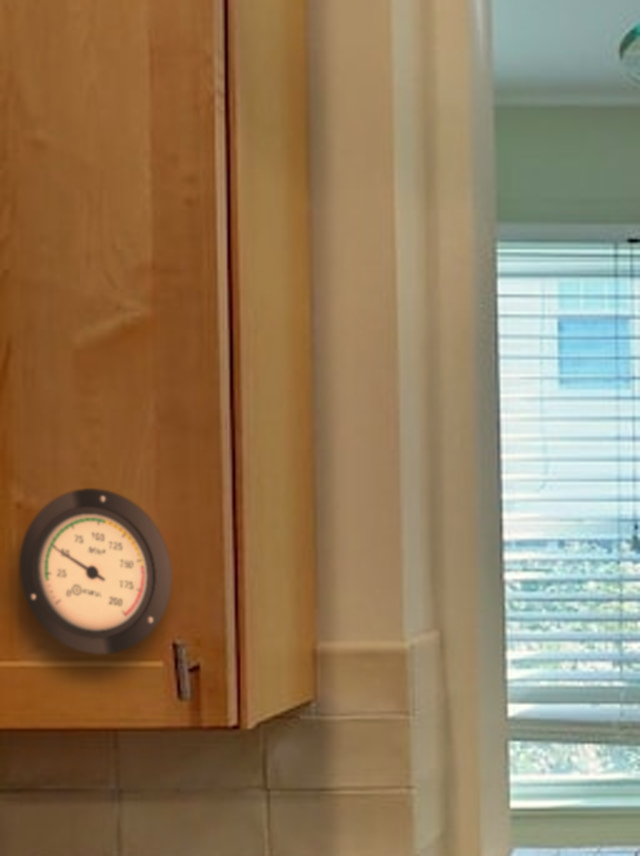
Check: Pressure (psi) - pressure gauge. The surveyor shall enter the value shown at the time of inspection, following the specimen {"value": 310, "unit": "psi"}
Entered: {"value": 50, "unit": "psi"}
